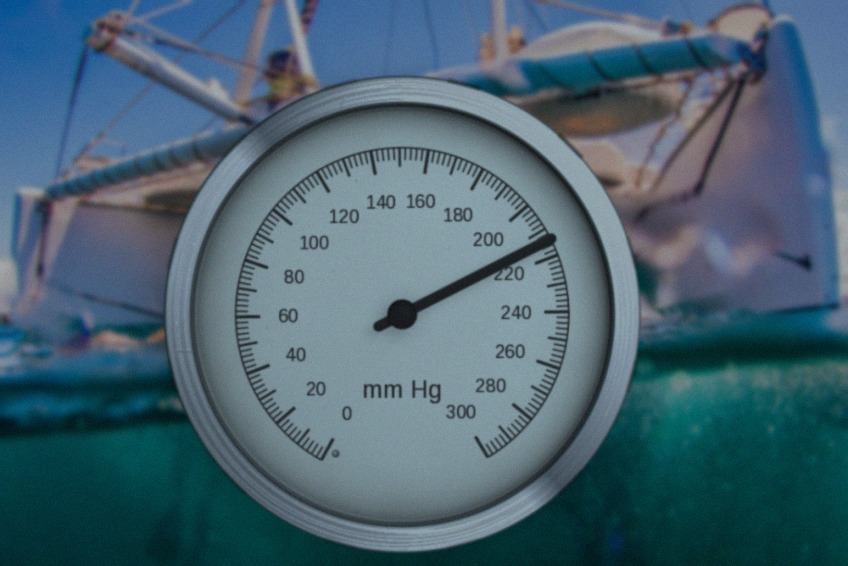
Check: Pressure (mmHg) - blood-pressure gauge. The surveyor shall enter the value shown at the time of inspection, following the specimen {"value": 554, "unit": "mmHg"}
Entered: {"value": 214, "unit": "mmHg"}
